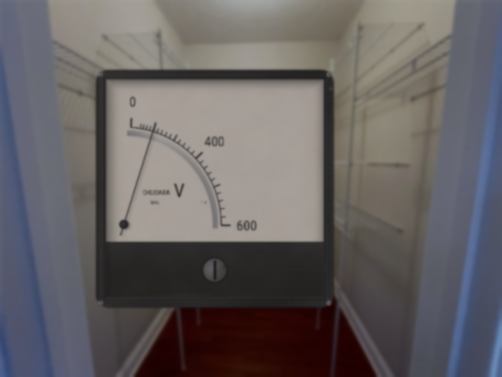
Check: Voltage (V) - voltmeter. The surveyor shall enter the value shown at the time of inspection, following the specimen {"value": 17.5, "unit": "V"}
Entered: {"value": 200, "unit": "V"}
